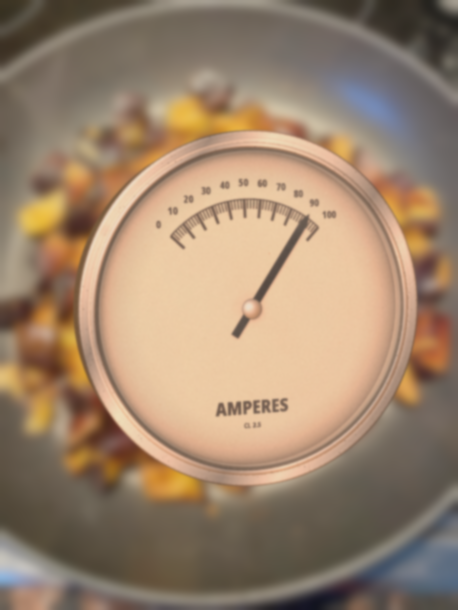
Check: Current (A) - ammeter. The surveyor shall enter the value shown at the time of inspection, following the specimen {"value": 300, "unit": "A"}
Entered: {"value": 90, "unit": "A"}
